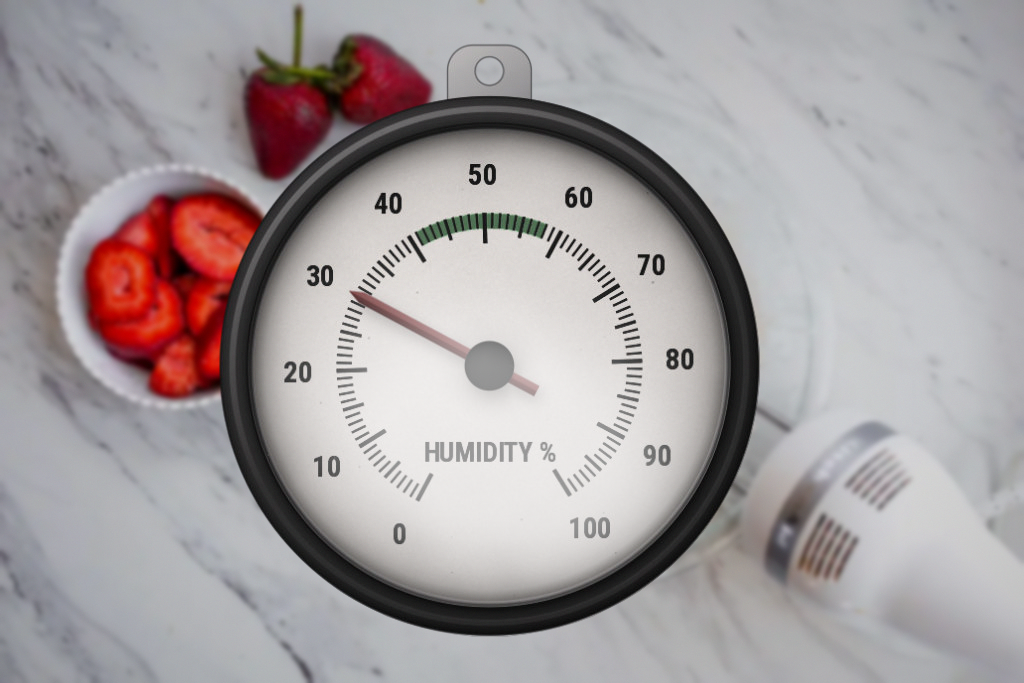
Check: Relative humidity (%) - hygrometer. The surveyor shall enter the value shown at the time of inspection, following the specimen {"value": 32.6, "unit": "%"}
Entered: {"value": 30, "unit": "%"}
